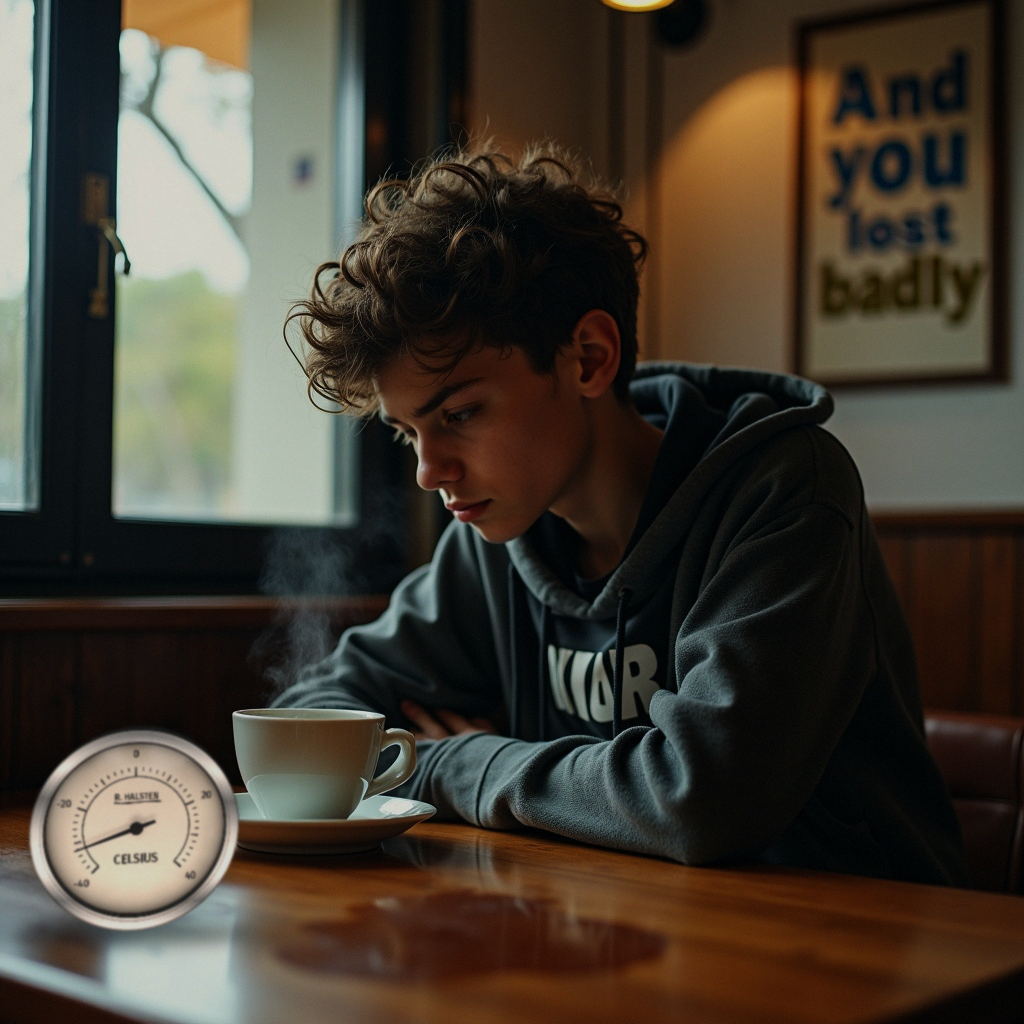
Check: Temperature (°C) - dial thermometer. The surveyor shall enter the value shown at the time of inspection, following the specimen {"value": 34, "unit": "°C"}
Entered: {"value": -32, "unit": "°C"}
